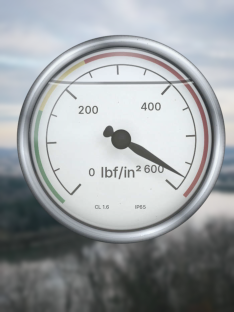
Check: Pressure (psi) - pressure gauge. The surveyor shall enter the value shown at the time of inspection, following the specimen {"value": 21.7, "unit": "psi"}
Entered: {"value": 575, "unit": "psi"}
